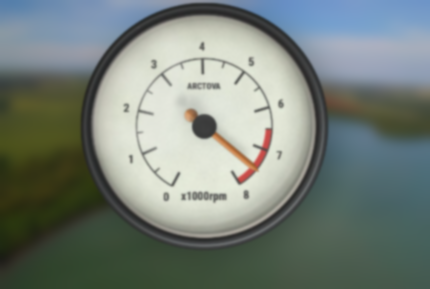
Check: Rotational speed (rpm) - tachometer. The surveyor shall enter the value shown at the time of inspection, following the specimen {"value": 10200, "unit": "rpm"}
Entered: {"value": 7500, "unit": "rpm"}
